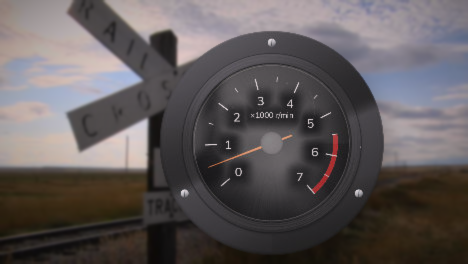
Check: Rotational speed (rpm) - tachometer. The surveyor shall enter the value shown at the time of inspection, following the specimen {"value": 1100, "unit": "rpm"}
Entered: {"value": 500, "unit": "rpm"}
